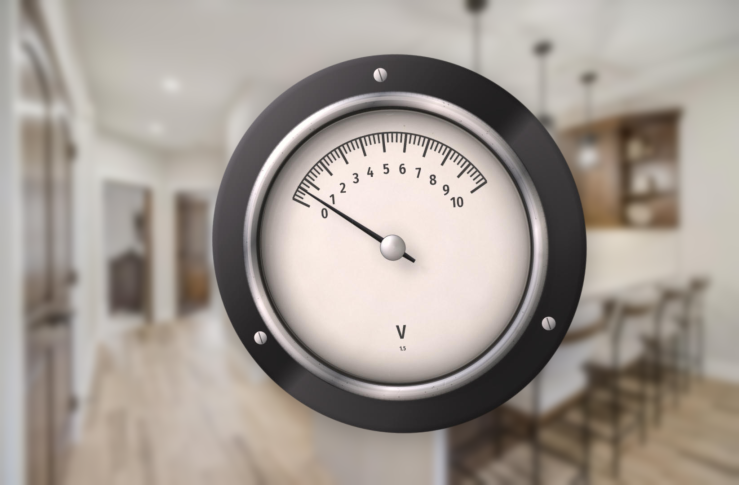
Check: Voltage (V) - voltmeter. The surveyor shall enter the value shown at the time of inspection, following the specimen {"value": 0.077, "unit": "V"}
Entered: {"value": 0.6, "unit": "V"}
